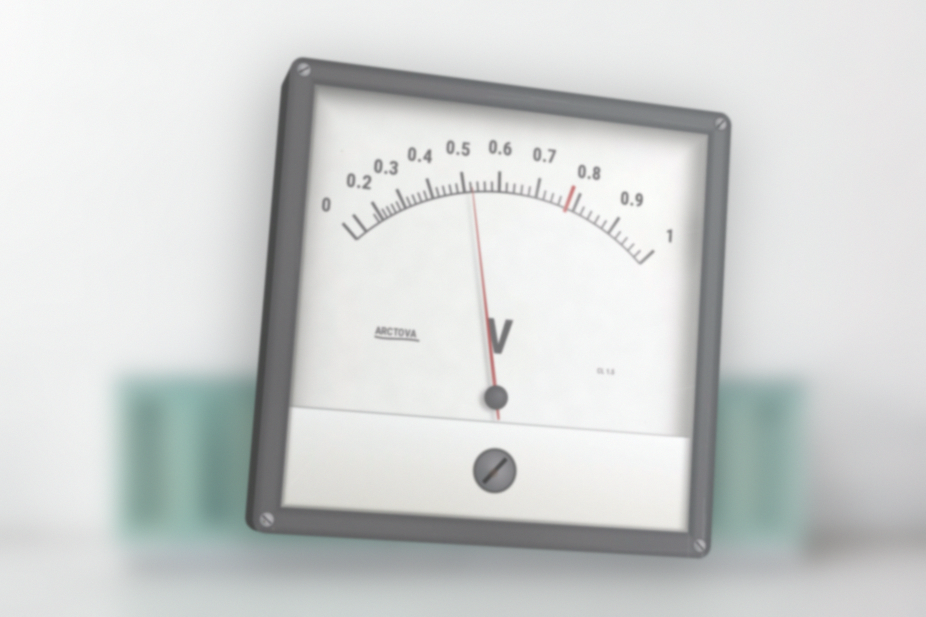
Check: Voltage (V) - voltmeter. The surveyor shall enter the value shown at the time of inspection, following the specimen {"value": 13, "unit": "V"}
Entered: {"value": 0.52, "unit": "V"}
